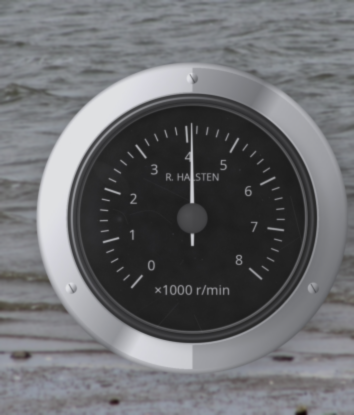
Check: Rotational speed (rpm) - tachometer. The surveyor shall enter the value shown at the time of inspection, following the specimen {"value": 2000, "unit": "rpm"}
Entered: {"value": 4100, "unit": "rpm"}
